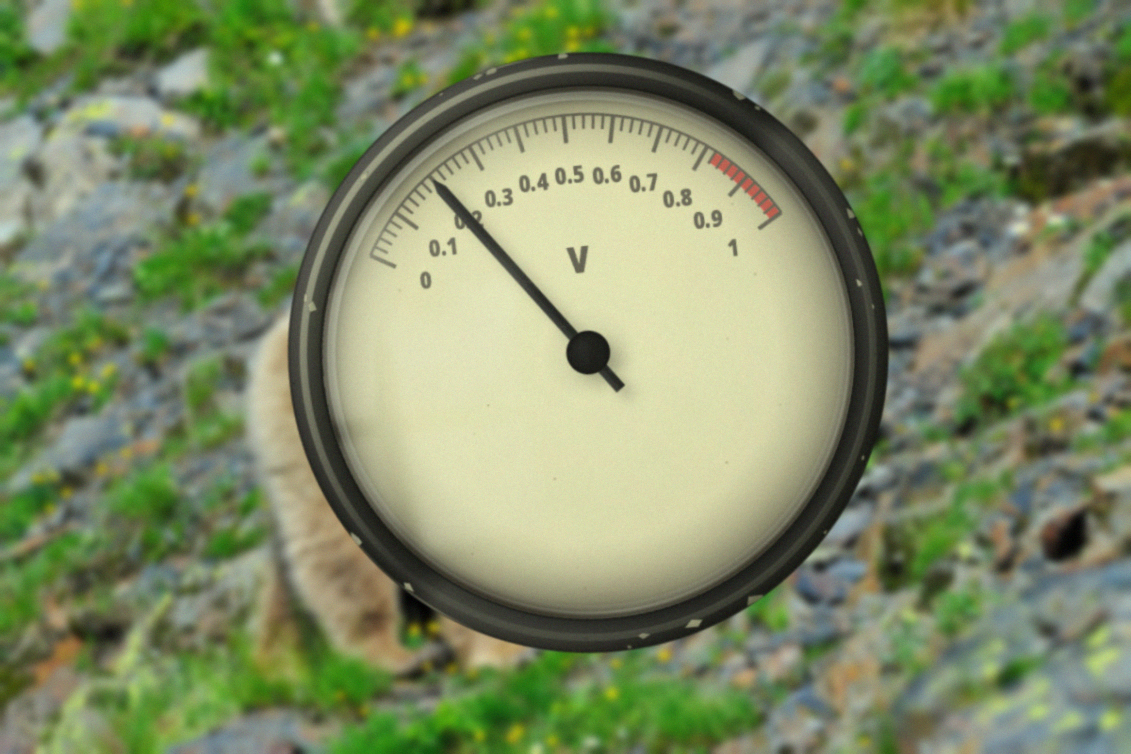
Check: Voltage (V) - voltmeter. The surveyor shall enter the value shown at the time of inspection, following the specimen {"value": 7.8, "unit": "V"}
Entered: {"value": 0.2, "unit": "V"}
